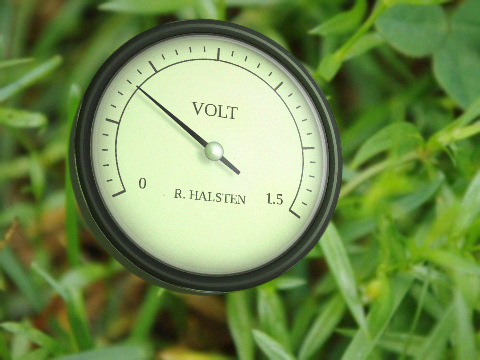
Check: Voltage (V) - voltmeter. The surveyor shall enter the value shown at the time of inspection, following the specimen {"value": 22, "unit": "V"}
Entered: {"value": 0.4, "unit": "V"}
